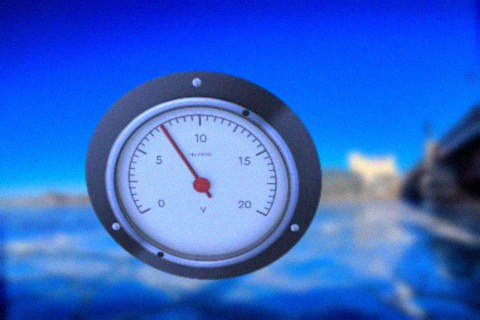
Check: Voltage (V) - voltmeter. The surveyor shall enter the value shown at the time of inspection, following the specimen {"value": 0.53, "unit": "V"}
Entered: {"value": 7.5, "unit": "V"}
